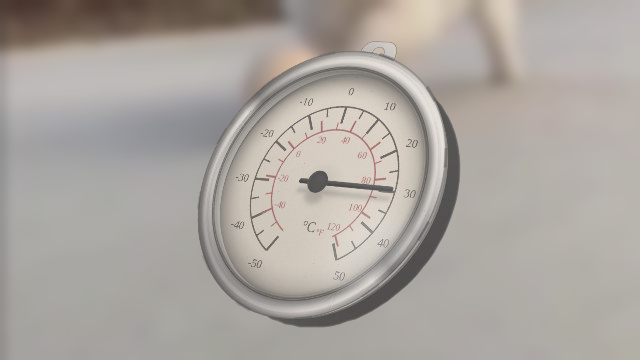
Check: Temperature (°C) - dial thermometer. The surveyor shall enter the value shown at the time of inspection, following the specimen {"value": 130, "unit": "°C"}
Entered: {"value": 30, "unit": "°C"}
